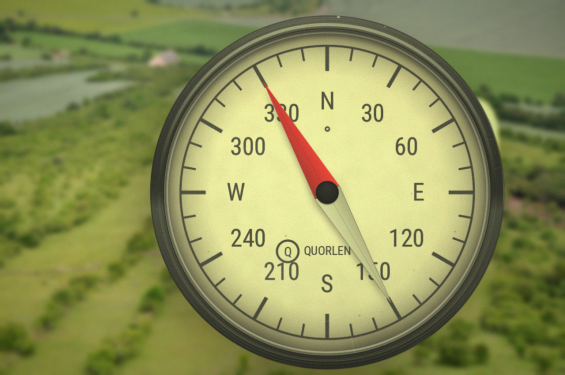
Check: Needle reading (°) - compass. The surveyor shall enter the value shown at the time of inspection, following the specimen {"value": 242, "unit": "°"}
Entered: {"value": 330, "unit": "°"}
